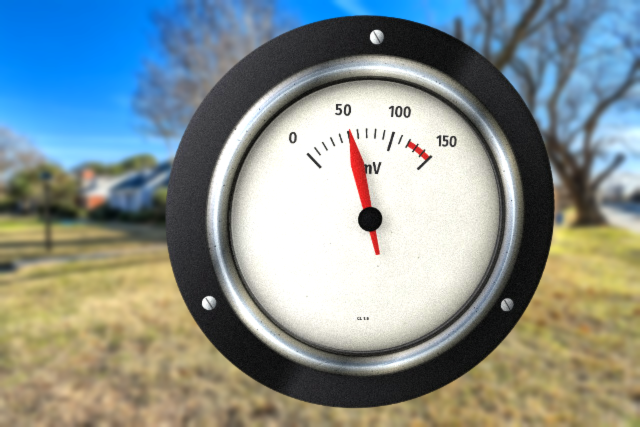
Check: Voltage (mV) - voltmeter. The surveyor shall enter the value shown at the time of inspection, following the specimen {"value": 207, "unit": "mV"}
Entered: {"value": 50, "unit": "mV"}
